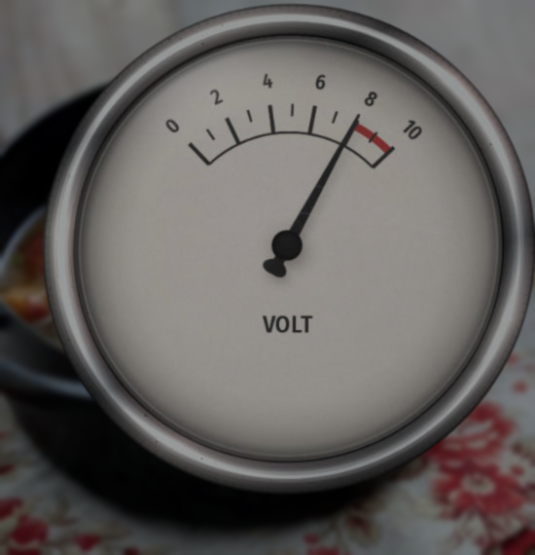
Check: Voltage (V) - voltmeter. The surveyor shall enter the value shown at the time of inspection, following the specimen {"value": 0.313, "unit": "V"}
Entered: {"value": 8, "unit": "V"}
